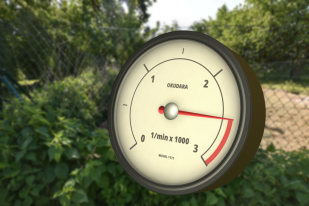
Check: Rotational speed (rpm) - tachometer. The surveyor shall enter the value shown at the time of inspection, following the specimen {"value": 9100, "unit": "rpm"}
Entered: {"value": 2500, "unit": "rpm"}
